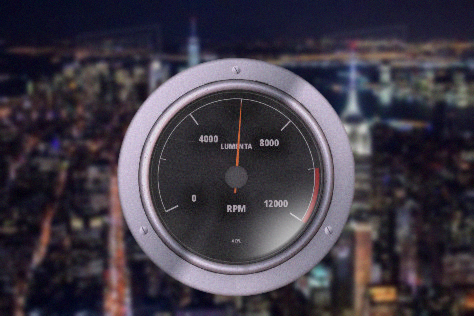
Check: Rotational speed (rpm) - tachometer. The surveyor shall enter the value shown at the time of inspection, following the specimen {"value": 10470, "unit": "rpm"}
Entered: {"value": 6000, "unit": "rpm"}
